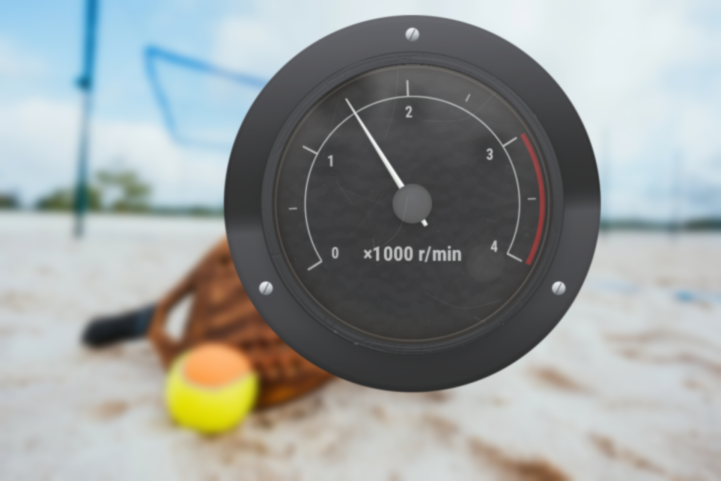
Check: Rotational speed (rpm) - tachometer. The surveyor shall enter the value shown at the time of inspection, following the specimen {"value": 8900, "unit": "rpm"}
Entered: {"value": 1500, "unit": "rpm"}
